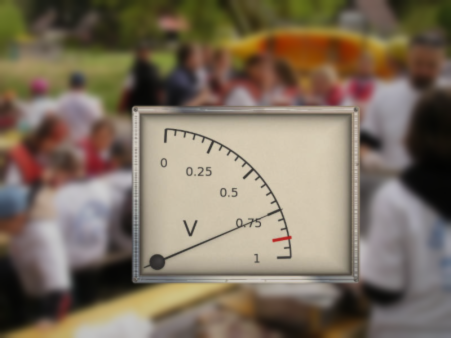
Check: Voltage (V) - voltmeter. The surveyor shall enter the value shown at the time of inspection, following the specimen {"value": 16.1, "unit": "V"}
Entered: {"value": 0.75, "unit": "V"}
